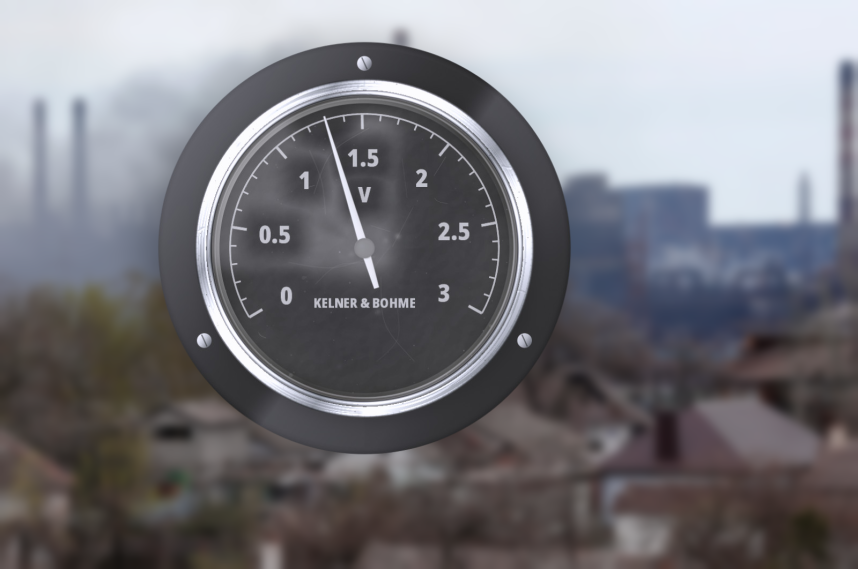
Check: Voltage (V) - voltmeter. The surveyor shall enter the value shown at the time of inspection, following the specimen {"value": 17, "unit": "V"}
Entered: {"value": 1.3, "unit": "V"}
